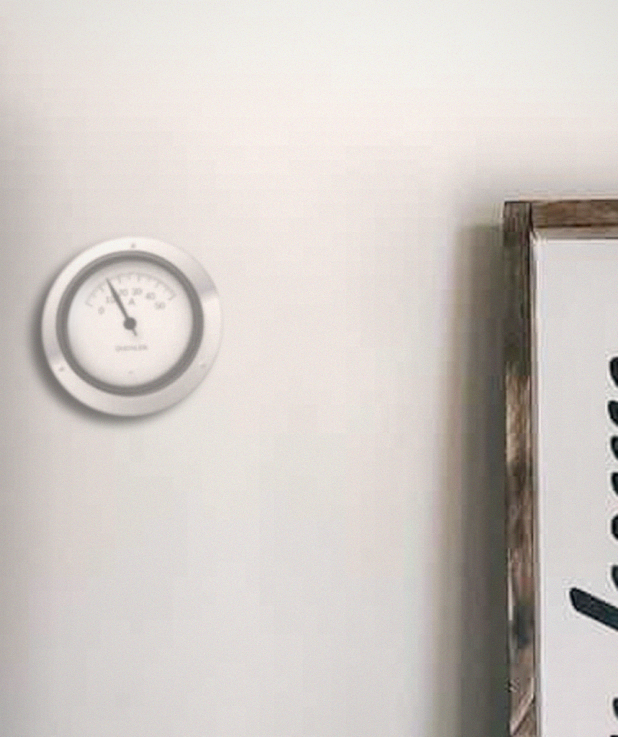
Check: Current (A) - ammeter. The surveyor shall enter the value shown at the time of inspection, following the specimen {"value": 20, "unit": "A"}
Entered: {"value": 15, "unit": "A"}
